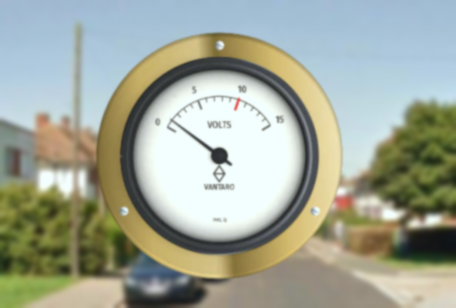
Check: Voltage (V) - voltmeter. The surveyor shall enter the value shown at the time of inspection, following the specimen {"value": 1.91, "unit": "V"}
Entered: {"value": 1, "unit": "V"}
